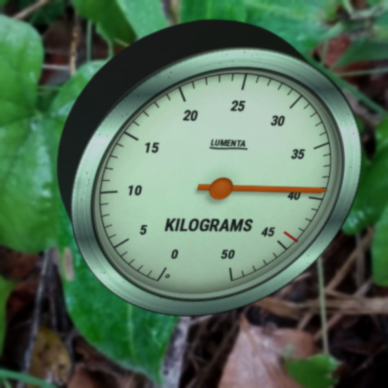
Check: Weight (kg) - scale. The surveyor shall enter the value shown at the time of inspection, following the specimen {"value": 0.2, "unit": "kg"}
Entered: {"value": 39, "unit": "kg"}
